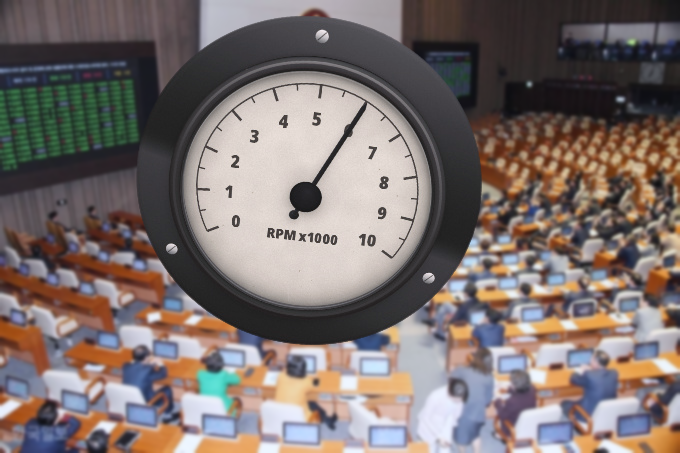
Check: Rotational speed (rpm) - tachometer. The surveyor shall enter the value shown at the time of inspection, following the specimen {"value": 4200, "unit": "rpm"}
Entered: {"value": 6000, "unit": "rpm"}
